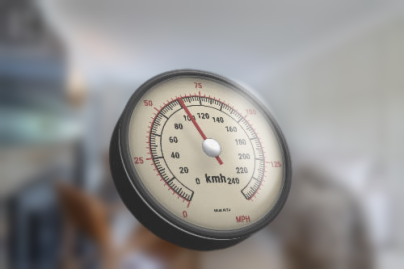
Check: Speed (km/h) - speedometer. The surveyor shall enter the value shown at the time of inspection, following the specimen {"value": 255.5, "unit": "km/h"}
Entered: {"value": 100, "unit": "km/h"}
